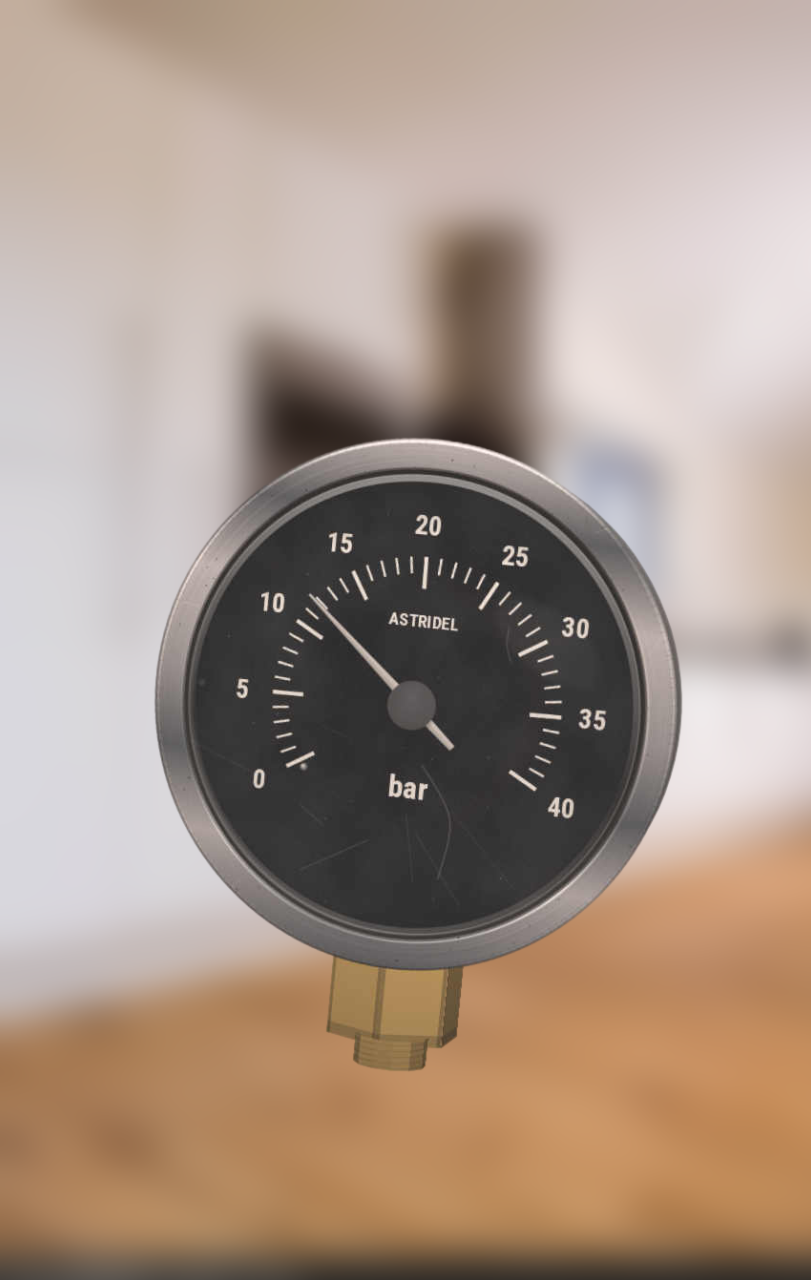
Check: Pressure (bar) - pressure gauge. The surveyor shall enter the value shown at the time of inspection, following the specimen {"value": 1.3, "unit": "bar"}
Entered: {"value": 12, "unit": "bar"}
